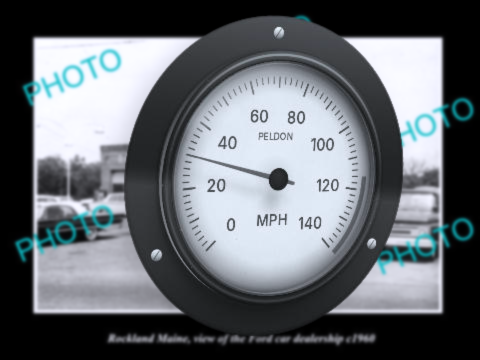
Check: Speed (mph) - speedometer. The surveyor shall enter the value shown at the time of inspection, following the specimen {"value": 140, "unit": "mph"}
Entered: {"value": 30, "unit": "mph"}
